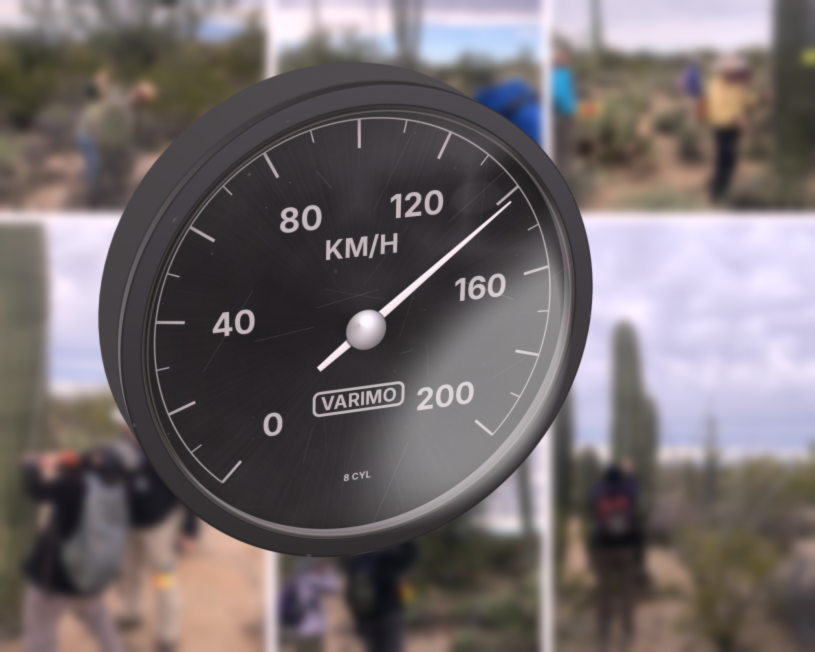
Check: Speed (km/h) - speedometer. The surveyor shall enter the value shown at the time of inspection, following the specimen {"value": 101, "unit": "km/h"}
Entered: {"value": 140, "unit": "km/h"}
